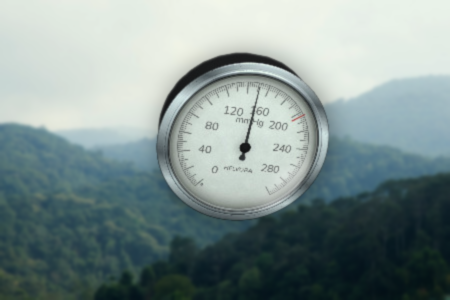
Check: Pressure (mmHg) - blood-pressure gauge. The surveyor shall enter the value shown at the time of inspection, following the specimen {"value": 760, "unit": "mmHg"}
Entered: {"value": 150, "unit": "mmHg"}
